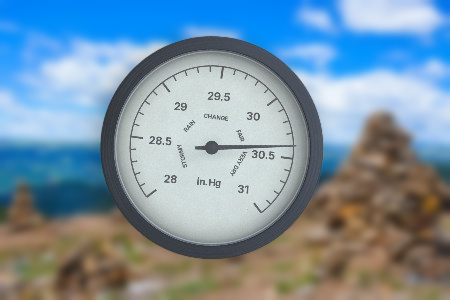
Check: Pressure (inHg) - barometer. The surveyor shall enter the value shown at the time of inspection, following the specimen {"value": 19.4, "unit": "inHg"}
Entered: {"value": 30.4, "unit": "inHg"}
